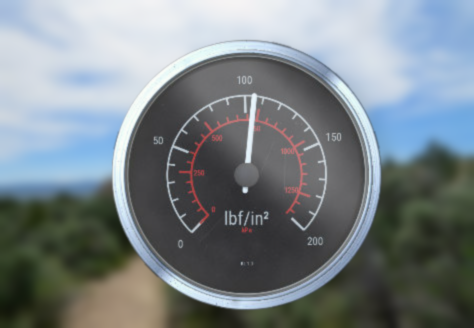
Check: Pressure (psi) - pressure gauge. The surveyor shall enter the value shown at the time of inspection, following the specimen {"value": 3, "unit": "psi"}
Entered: {"value": 105, "unit": "psi"}
